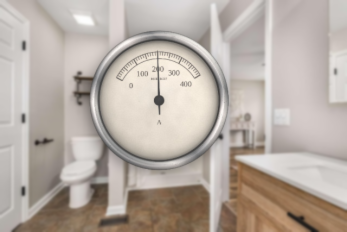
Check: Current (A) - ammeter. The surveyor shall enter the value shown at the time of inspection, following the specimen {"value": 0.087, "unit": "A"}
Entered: {"value": 200, "unit": "A"}
